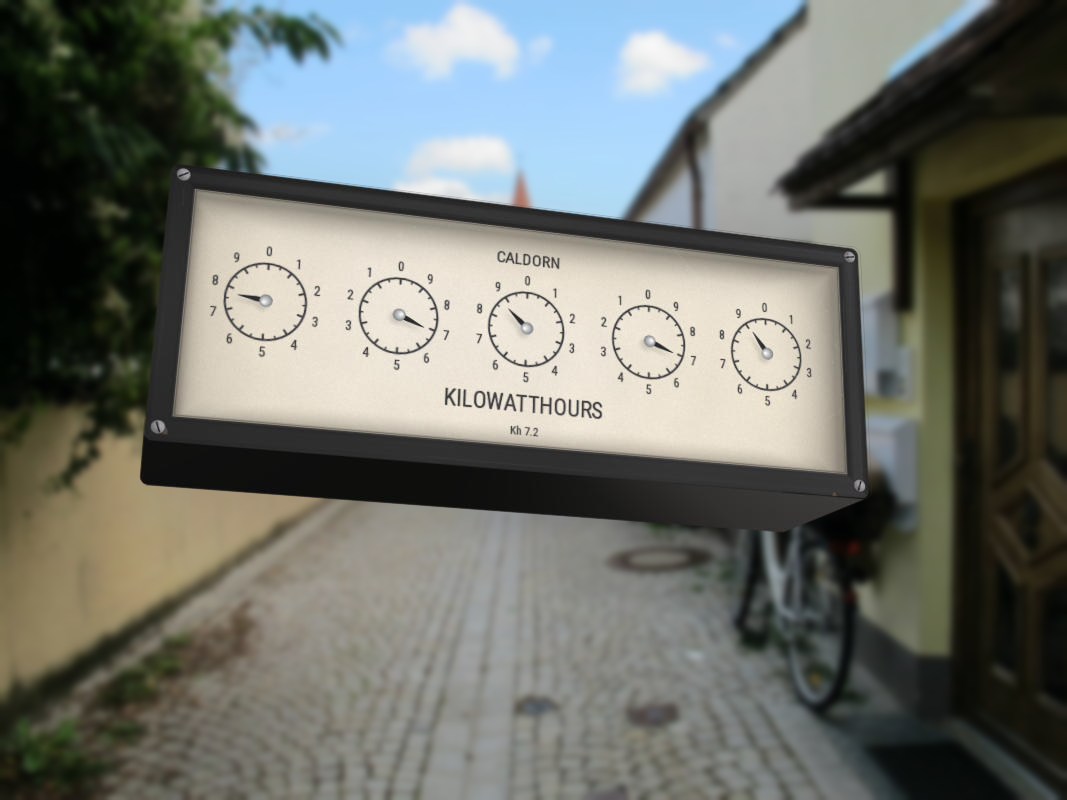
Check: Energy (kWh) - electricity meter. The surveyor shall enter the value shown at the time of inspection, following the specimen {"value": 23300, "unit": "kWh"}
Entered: {"value": 76869, "unit": "kWh"}
